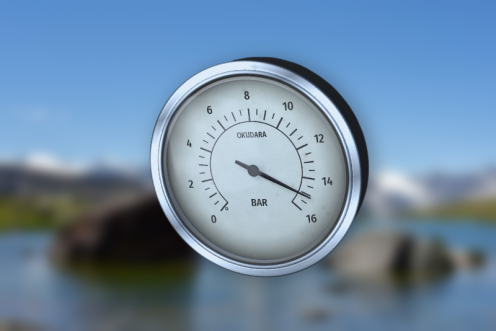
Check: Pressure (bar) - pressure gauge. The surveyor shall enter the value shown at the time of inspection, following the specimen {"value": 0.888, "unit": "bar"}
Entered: {"value": 15, "unit": "bar"}
